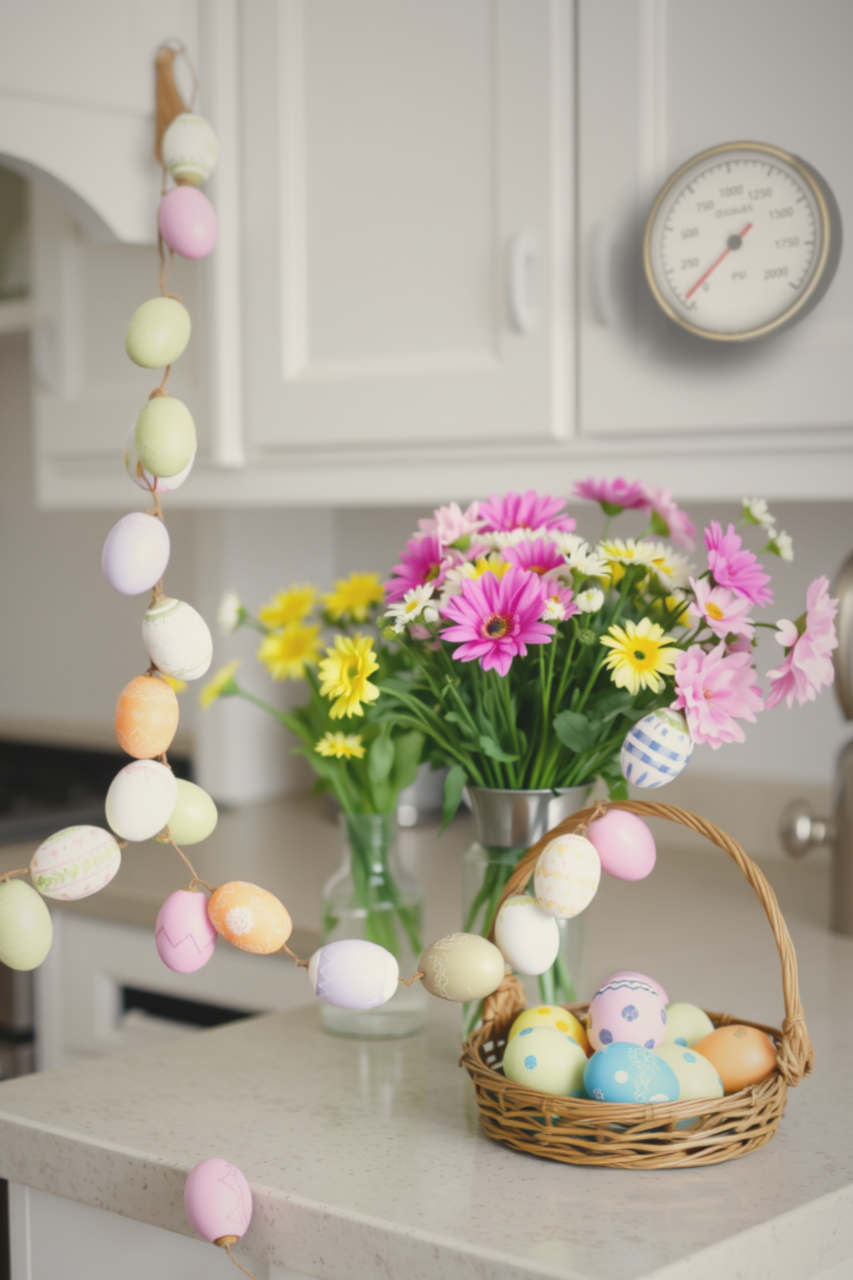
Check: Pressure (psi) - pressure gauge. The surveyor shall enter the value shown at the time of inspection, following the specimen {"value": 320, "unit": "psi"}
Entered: {"value": 50, "unit": "psi"}
